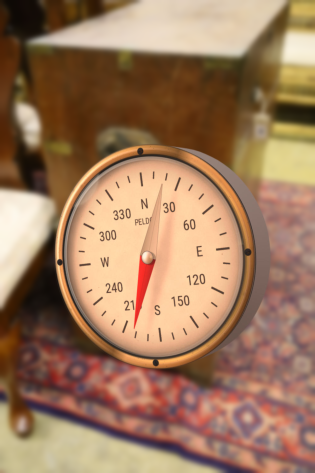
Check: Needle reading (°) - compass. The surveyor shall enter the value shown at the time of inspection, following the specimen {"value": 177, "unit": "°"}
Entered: {"value": 200, "unit": "°"}
